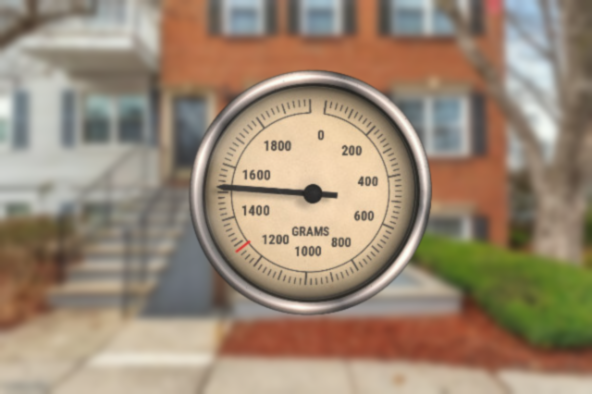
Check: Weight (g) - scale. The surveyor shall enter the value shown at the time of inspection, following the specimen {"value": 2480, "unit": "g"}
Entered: {"value": 1520, "unit": "g"}
